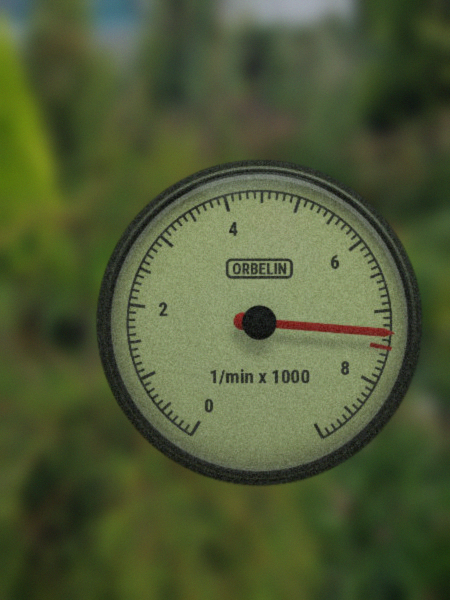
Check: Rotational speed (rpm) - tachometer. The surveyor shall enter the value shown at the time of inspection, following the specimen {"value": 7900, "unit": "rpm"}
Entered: {"value": 7300, "unit": "rpm"}
